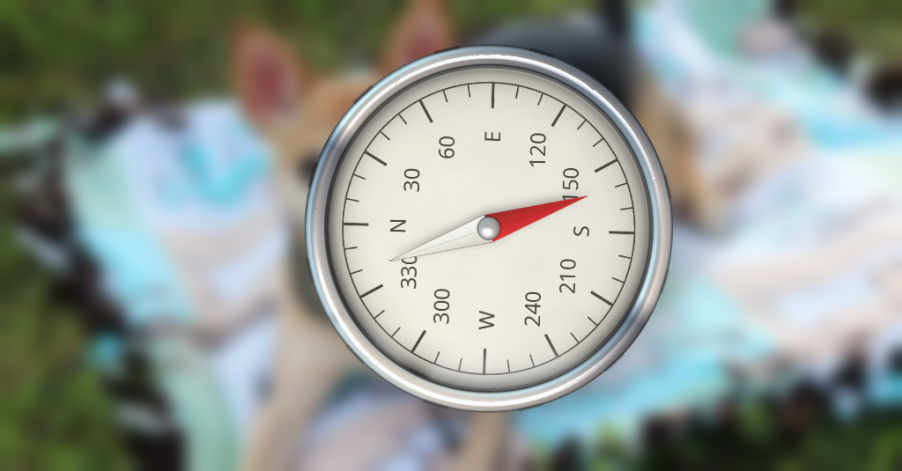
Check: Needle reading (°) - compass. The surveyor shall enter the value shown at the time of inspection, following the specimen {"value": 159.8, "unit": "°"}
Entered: {"value": 160, "unit": "°"}
